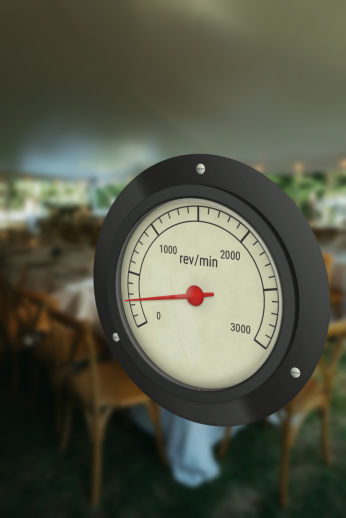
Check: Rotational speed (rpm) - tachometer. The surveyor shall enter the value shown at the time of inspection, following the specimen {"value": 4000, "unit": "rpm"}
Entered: {"value": 250, "unit": "rpm"}
